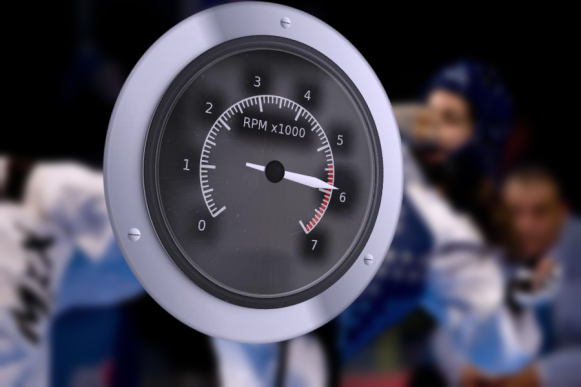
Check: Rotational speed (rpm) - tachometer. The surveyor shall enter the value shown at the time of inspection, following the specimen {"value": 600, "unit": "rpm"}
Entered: {"value": 5900, "unit": "rpm"}
